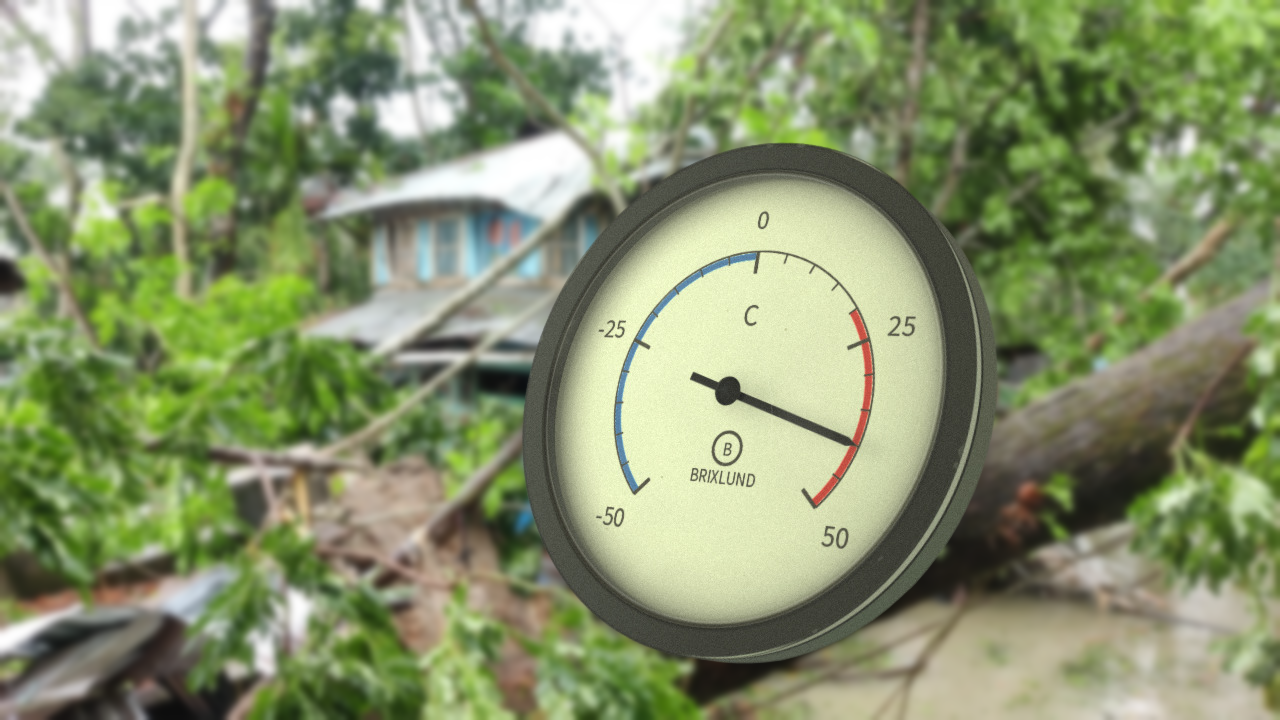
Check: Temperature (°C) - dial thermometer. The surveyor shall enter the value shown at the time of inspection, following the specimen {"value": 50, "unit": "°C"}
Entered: {"value": 40, "unit": "°C"}
